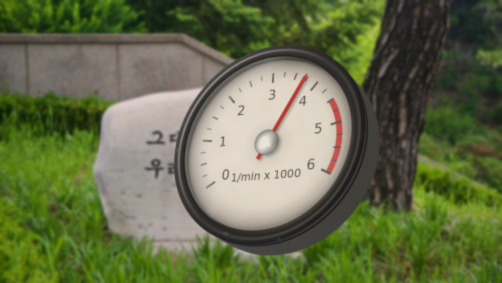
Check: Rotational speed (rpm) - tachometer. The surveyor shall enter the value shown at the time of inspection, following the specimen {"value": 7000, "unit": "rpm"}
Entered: {"value": 3750, "unit": "rpm"}
